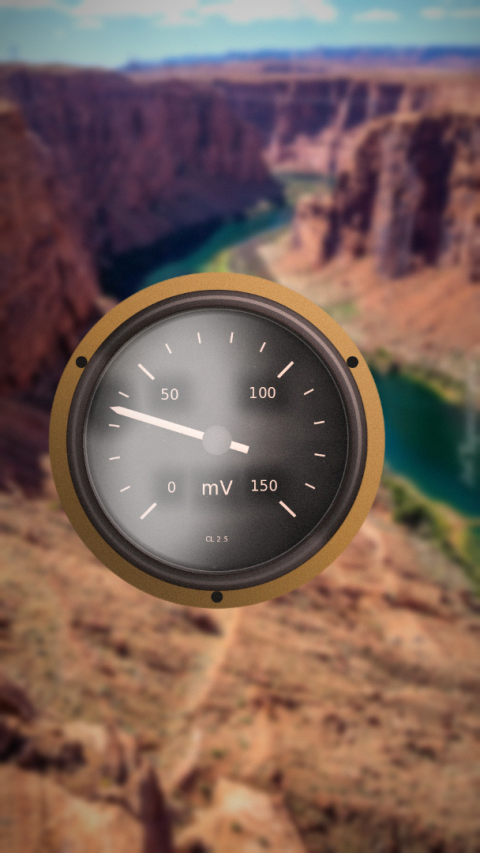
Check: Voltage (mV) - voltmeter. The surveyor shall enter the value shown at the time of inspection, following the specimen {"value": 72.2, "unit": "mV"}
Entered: {"value": 35, "unit": "mV"}
